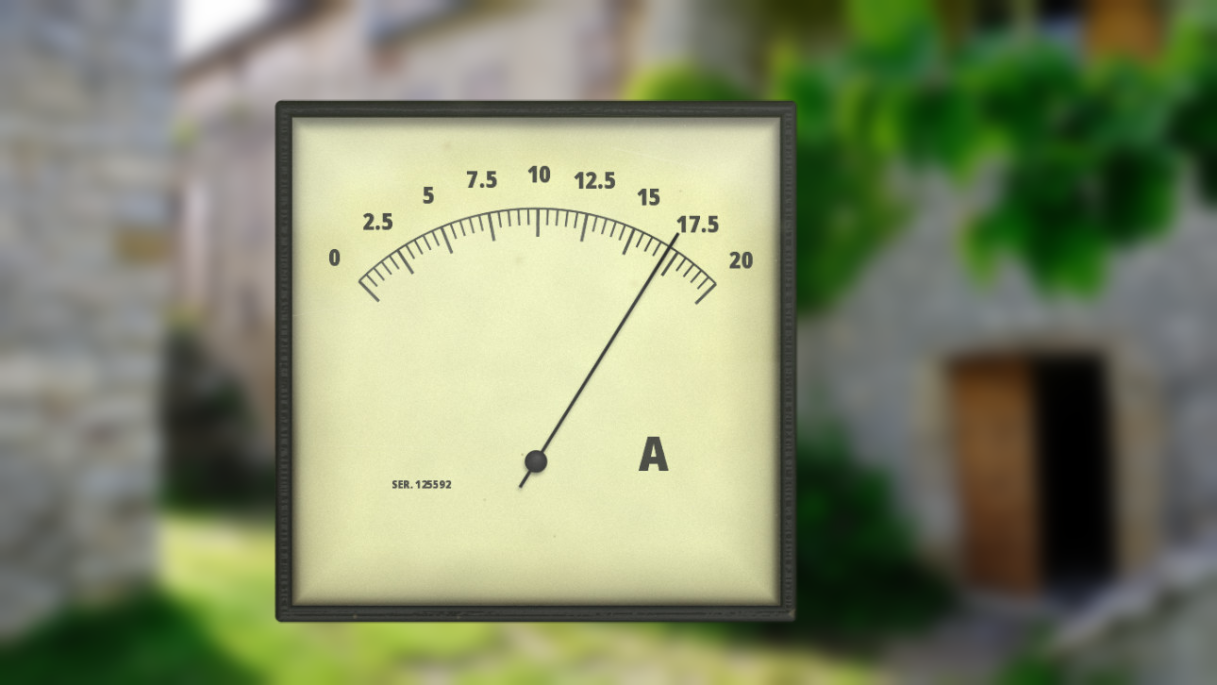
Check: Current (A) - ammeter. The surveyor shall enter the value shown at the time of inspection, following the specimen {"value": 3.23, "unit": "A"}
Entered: {"value": 17, "unit": "A"}
